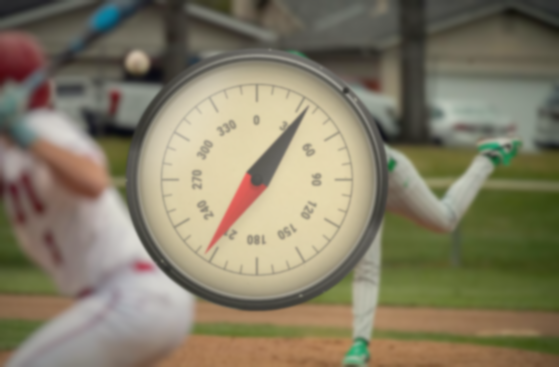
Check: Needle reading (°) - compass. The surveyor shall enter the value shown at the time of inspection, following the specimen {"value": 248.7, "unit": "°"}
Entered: {"value": 215, "unit": "°"}
